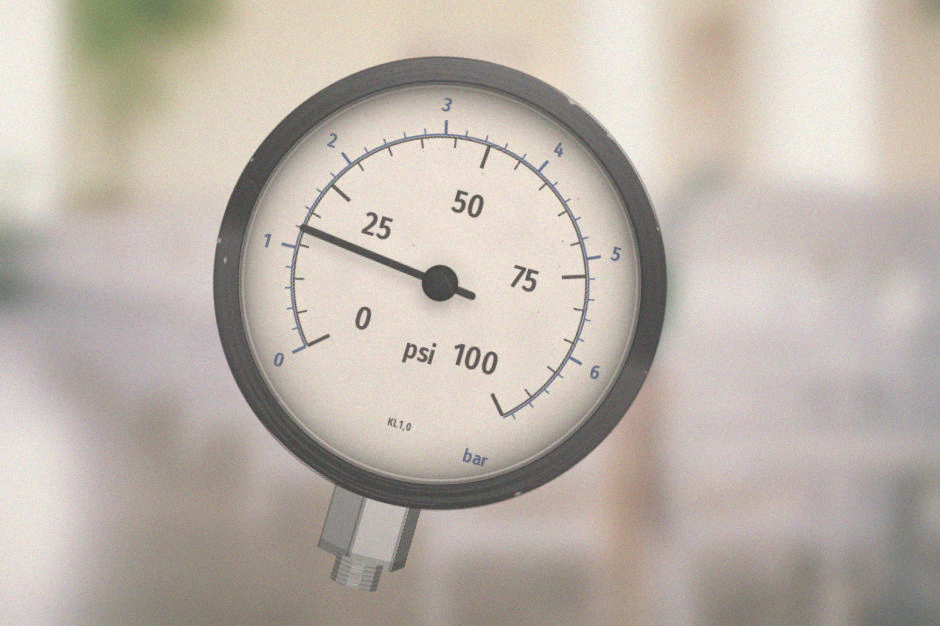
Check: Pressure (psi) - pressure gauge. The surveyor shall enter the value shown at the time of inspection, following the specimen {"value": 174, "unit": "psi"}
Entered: {"value": 17.5, "unit": "psi"}
